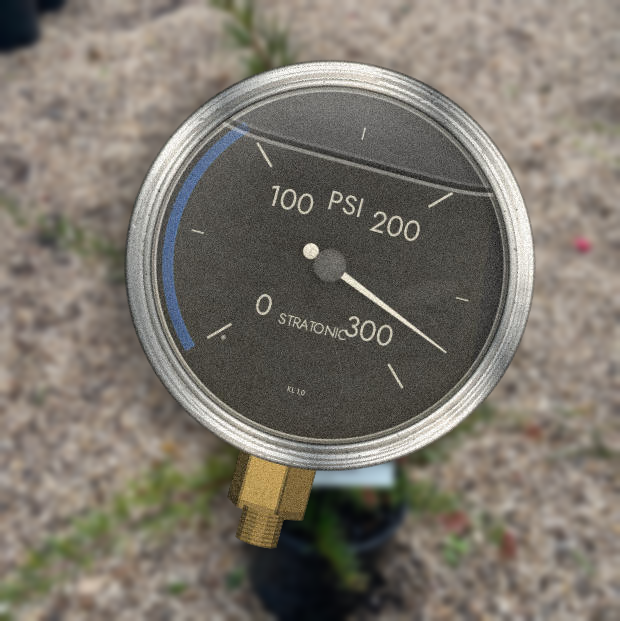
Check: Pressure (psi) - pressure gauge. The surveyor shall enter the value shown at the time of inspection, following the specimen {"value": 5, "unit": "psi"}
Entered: {"value": 275, "unit": "psi"}
